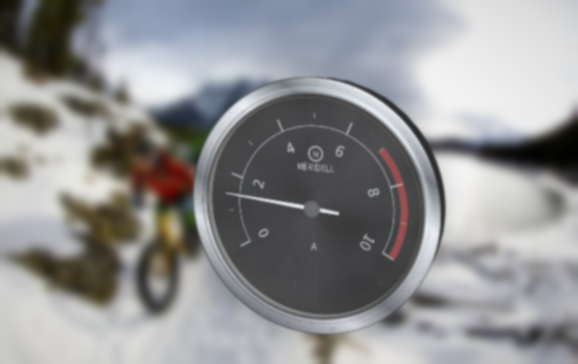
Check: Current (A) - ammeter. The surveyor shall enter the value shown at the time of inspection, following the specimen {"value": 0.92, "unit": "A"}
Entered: {"value": 1.5, "unit": "A"}
